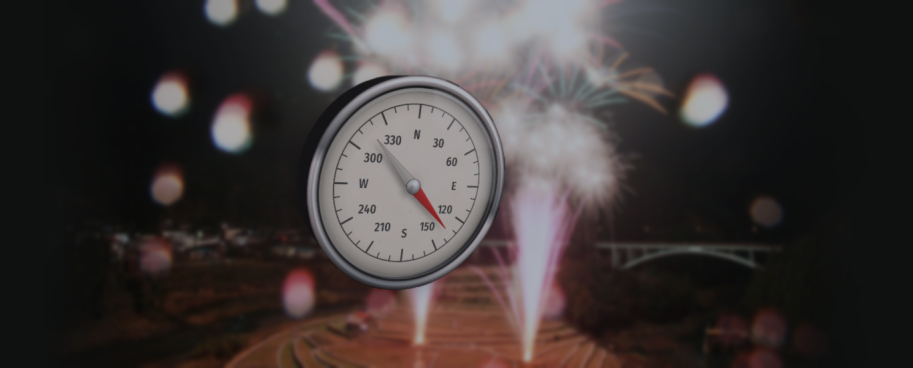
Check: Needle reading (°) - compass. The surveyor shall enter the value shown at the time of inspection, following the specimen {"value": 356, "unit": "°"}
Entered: {"value": 135, "unit": "°"}
